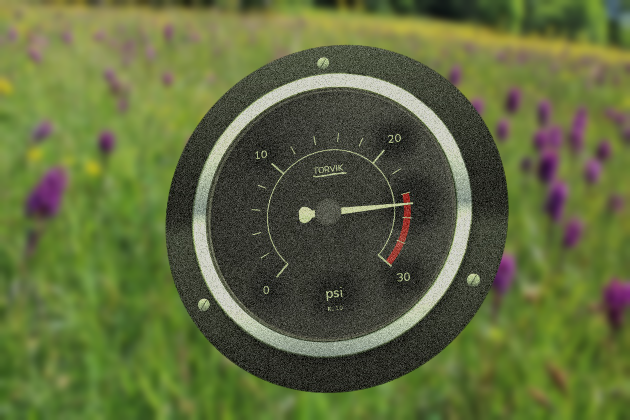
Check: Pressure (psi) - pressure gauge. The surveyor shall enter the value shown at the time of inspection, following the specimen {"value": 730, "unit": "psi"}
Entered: {"value": 25, "unit": "psi"}
